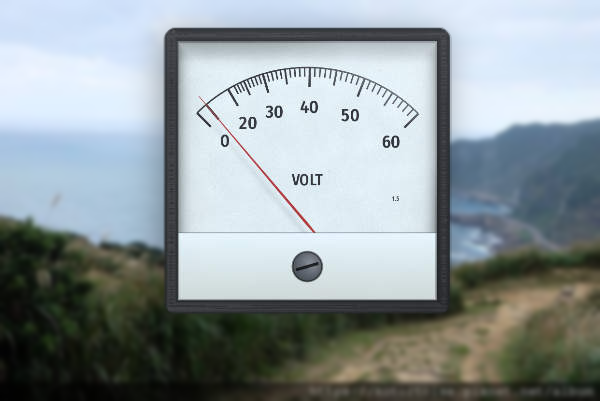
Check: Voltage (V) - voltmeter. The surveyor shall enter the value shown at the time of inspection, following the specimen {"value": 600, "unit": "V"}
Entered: {"value": 10, "unit": "V"}
